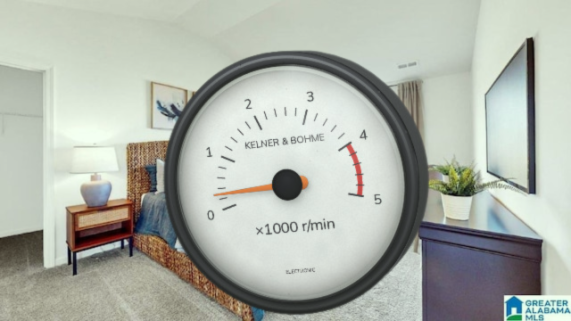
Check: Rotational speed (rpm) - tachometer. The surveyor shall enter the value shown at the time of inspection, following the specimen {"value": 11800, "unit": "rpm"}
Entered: {"value": 300, "unit": "rpm"}
